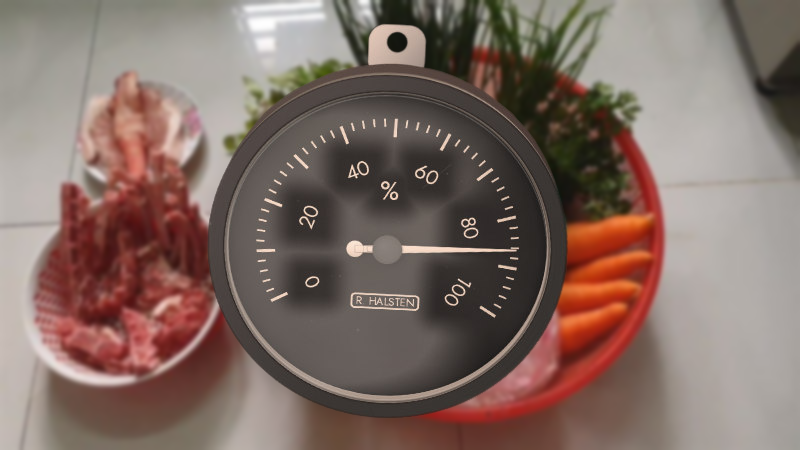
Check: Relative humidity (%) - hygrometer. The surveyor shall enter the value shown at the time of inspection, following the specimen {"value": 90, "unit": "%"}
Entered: {"value": 86, "unit": "%"}
